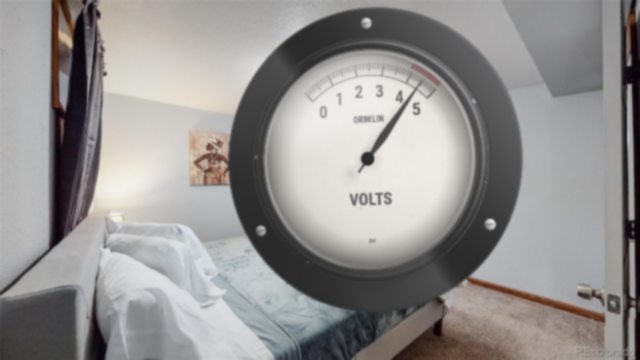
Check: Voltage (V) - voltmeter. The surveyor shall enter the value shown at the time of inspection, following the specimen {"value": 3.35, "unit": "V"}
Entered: {"value": 4.5, "unit": "V"}
